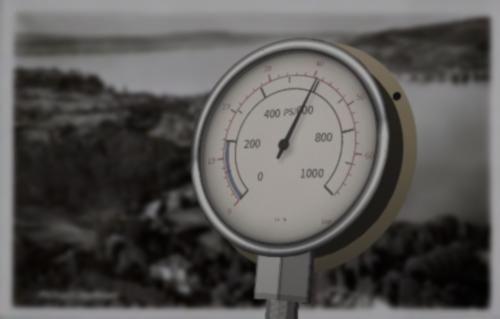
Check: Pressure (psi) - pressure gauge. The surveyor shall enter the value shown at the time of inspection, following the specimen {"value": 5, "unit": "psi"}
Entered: {"value": 600, "unit": "psi"}
